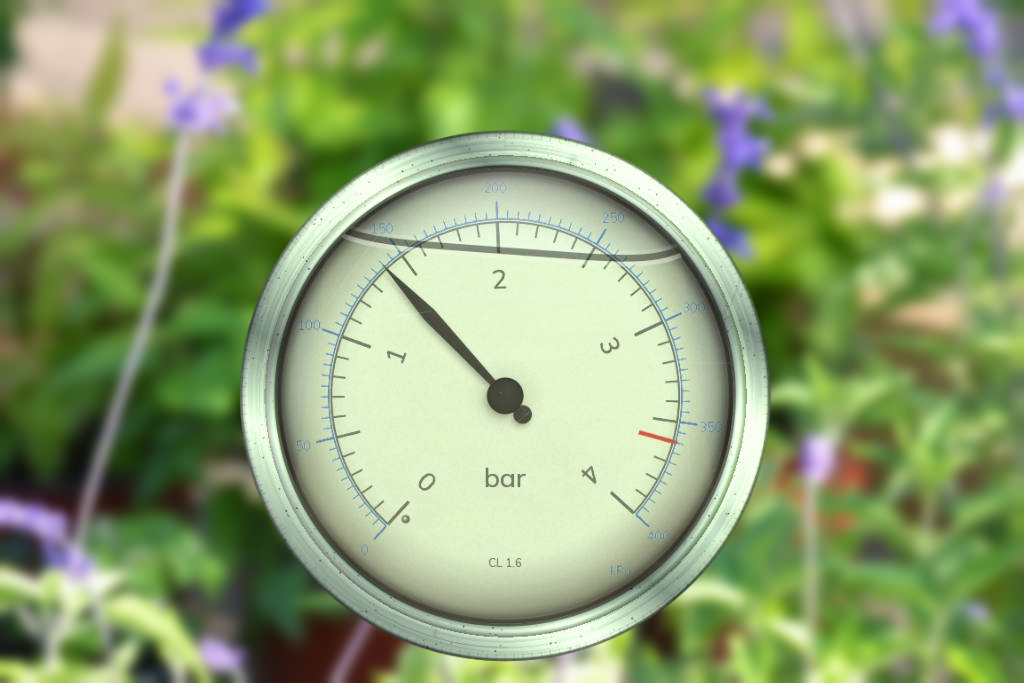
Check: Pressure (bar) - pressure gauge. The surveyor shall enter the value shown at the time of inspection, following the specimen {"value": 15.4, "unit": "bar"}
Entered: {"value": 1.4, "unit": "bar"}
